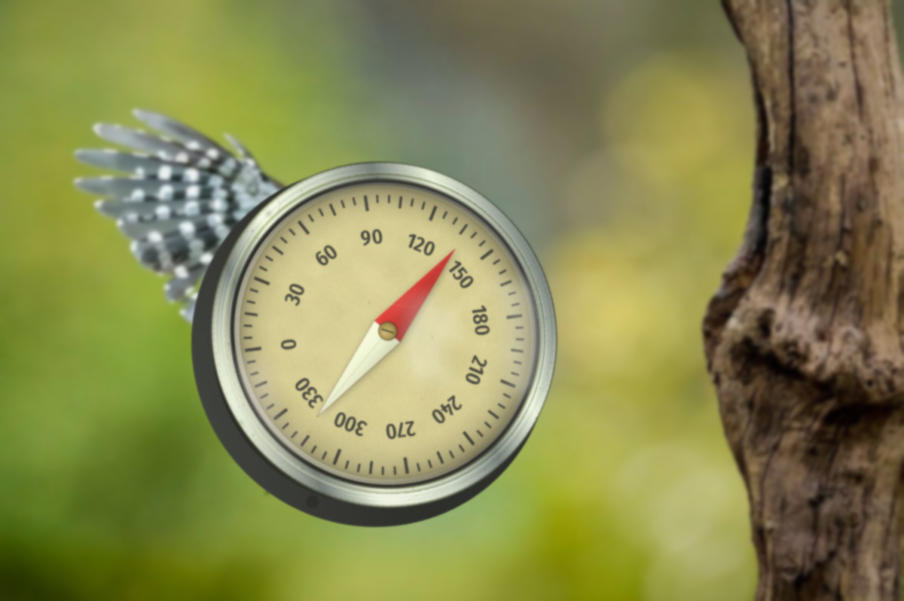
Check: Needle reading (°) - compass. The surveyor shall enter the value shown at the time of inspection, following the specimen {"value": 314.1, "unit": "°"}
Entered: {"value": 137.5, "unit": "°"}
